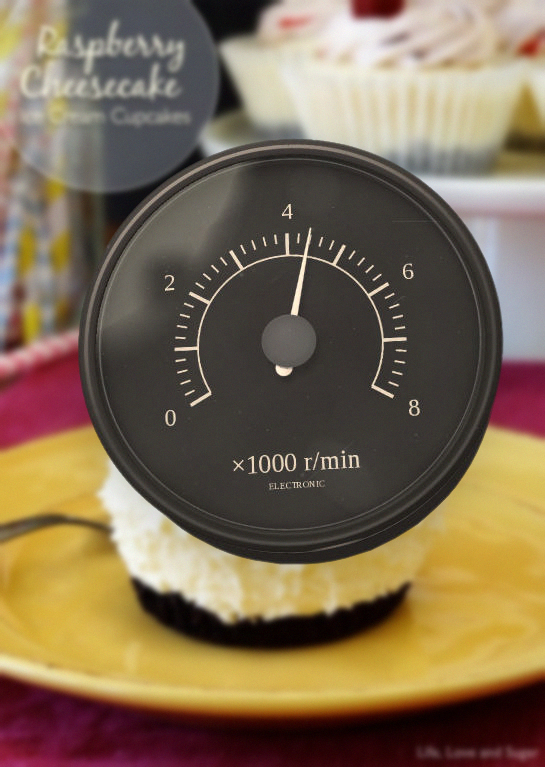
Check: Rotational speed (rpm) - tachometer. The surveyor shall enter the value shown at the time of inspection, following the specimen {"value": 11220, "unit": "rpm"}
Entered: {"value": 4400, "unit": "rpm"}
